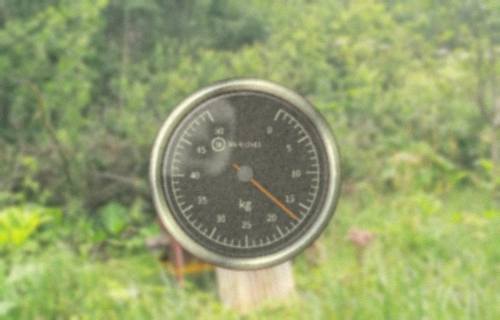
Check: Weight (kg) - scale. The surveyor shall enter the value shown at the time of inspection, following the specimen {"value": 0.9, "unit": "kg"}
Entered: {"value": 17, "unit": "kg"}
